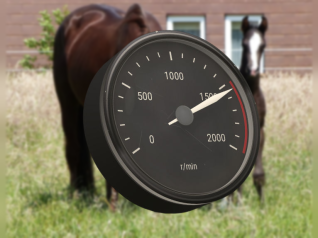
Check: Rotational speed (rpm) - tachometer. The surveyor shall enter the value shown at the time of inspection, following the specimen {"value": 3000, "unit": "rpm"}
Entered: {"value": 1550, "unit": "rpm"}
